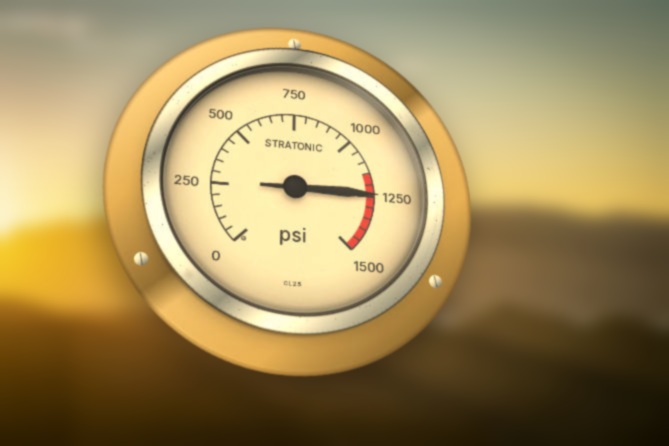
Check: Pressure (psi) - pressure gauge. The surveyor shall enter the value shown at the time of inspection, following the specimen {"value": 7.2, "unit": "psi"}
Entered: {"value": 1250, "unit": "psi"}
